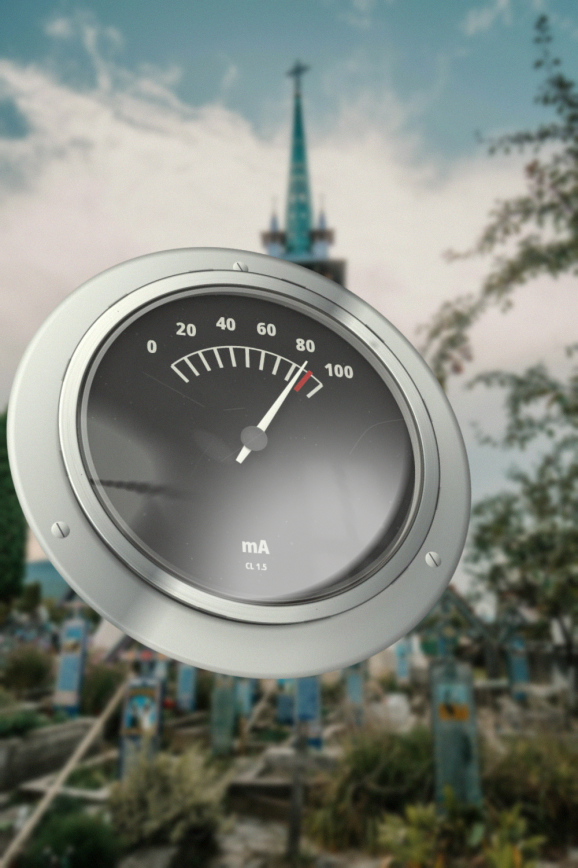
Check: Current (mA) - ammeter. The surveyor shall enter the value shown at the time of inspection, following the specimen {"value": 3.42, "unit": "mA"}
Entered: {"value": 85, "unit": "mA"}
